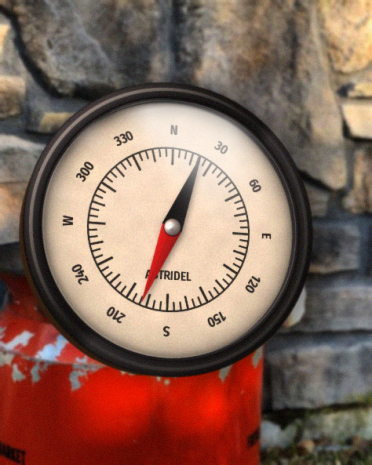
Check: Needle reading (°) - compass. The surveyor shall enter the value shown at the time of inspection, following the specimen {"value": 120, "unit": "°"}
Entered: {"value": 200, "unit": "°"}
